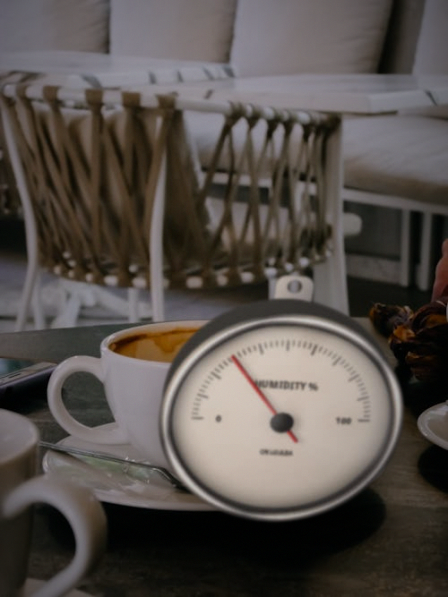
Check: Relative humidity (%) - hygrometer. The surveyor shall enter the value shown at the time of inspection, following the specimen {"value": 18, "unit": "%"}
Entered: {"value": 30, "unit": "%"}
